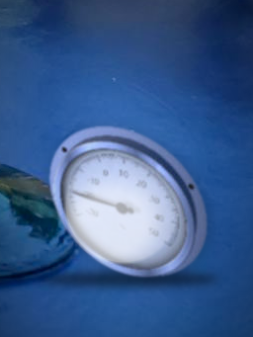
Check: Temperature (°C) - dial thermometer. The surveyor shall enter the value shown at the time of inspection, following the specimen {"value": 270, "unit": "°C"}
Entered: {"value": -20, "unit": "°C"}
